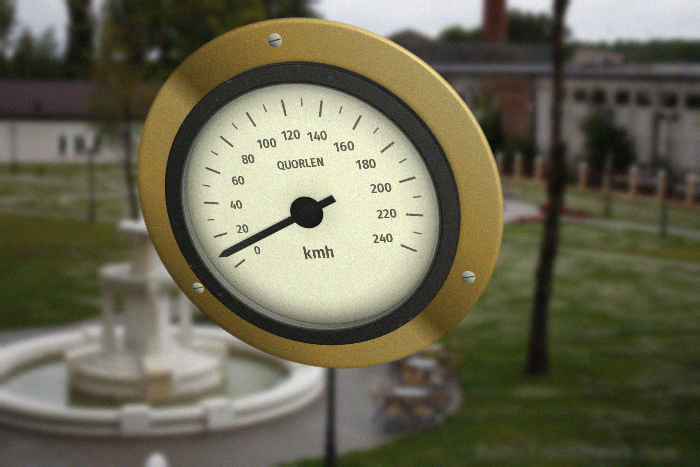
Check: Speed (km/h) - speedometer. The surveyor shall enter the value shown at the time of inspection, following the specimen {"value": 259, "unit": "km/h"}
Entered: {"value": 10, "unit": "km/h"}
